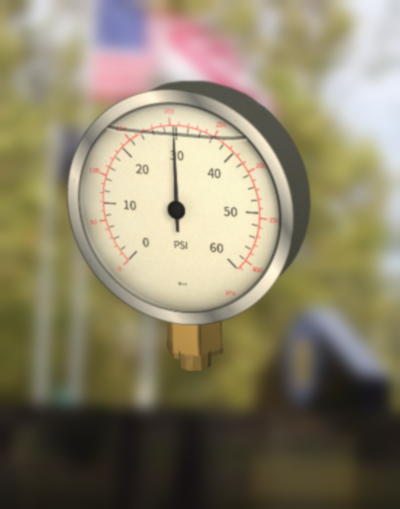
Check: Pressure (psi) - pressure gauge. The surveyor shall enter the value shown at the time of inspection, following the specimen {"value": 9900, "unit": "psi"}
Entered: {"value": 30, "unit": "psi"}
